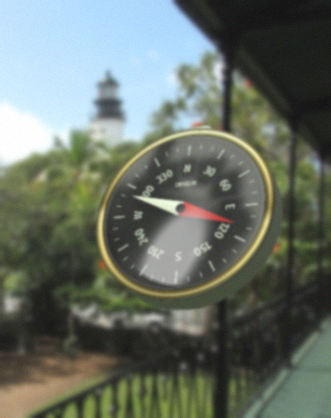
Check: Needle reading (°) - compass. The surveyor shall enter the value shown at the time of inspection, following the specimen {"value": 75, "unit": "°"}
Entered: {"value": 110, "unit": "°"}
